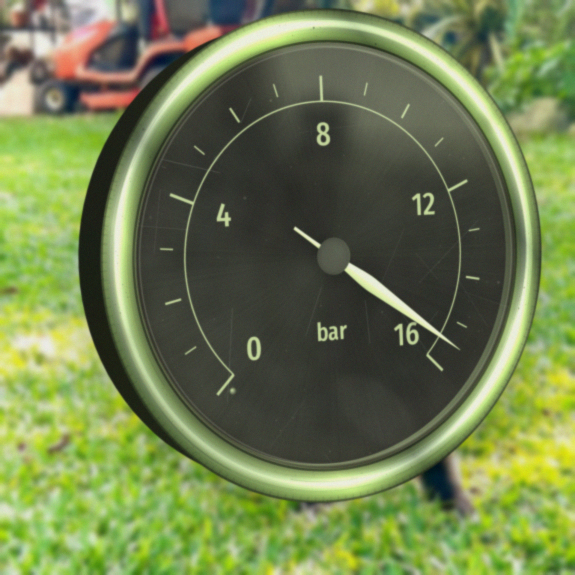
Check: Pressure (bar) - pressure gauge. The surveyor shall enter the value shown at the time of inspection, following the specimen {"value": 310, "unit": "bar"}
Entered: {"value": 15.5, "unit": "bar"}
